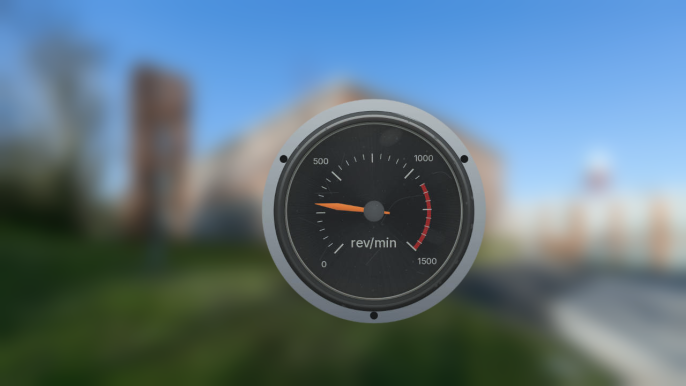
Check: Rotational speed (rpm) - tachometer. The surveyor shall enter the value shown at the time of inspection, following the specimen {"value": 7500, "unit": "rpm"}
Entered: {"value": 300, "unit": "rpm"}
